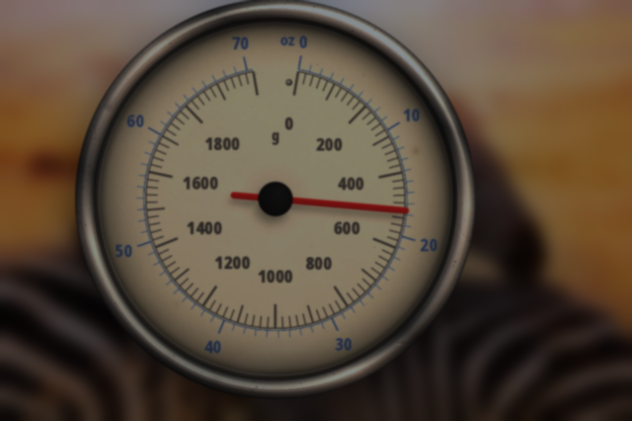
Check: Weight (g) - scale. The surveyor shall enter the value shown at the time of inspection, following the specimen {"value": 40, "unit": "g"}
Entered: {"value": 500, "unit": "g"}
